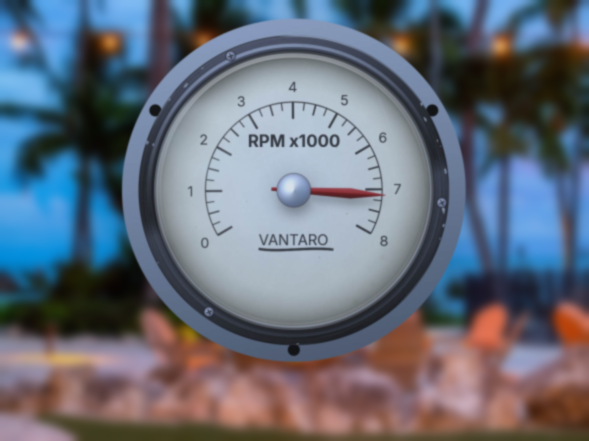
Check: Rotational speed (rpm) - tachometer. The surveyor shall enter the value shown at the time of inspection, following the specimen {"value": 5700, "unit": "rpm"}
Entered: {"value": 7125, "unit": "rpm"}
